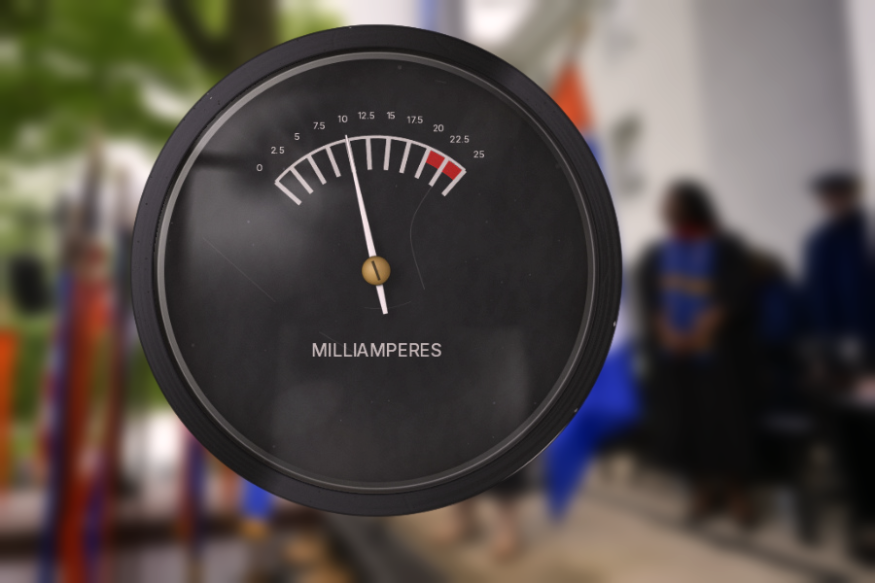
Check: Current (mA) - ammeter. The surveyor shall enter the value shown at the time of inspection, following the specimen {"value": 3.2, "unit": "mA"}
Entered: {"value": 10, "unit": "mA"}
